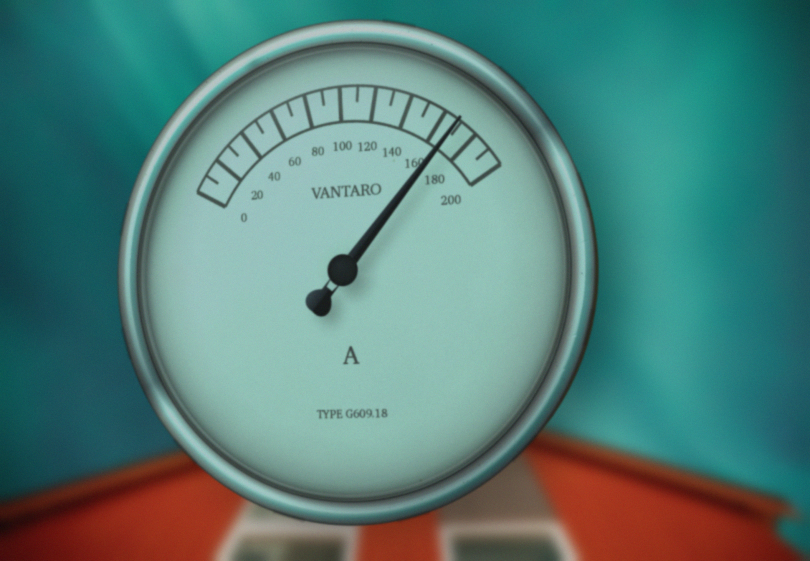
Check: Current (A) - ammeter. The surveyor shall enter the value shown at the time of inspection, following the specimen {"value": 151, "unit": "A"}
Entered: {"value": 170, "unit": "A"}
